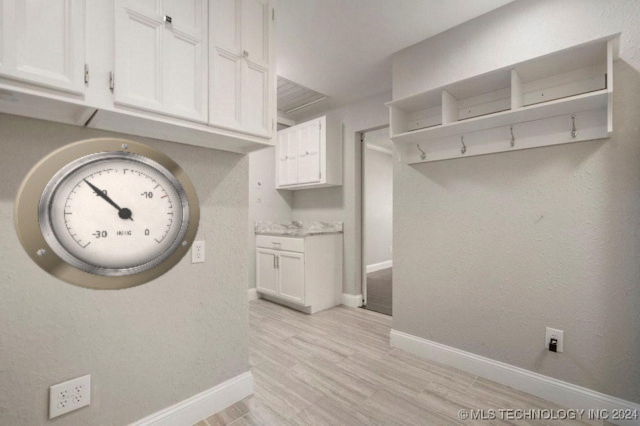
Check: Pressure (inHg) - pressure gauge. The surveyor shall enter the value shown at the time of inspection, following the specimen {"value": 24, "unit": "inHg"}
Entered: {"value": -20, "unit": "inHg"}
